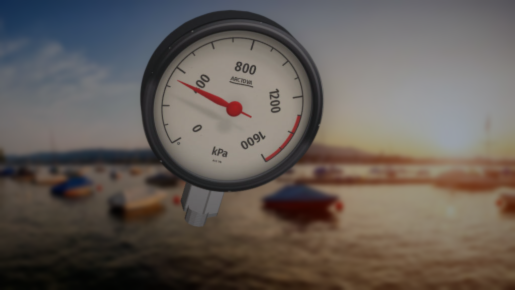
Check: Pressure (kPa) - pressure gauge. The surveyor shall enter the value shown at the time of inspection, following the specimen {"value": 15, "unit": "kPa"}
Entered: {"value": 350, "unit": "kPa"}
